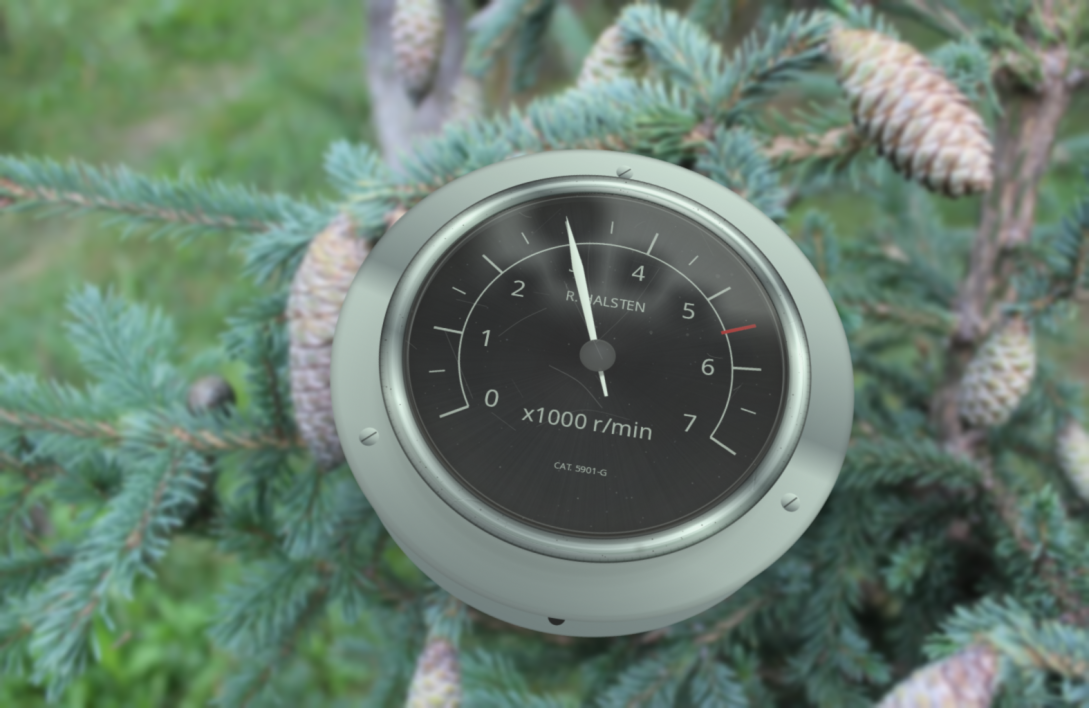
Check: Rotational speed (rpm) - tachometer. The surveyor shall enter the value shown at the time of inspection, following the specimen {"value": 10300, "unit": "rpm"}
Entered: {"value": 3000, "unit": "rpm"}
